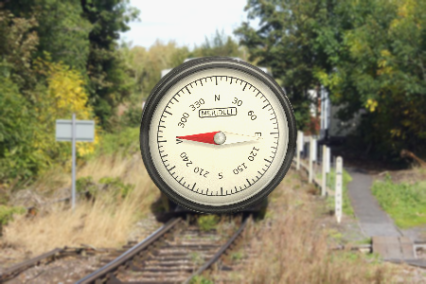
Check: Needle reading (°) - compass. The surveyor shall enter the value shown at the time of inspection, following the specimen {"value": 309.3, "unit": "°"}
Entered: {"value": 275, "unit": "°"}
